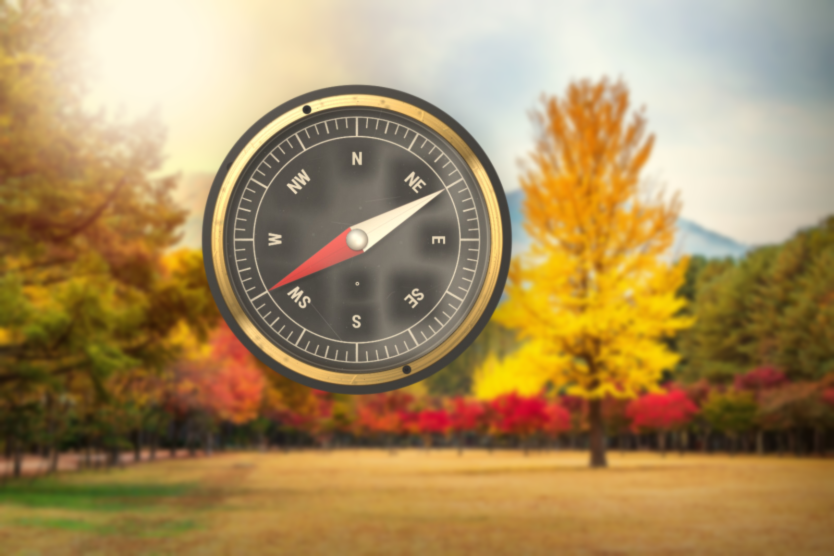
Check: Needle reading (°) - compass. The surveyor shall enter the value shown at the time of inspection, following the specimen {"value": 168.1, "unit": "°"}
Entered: {"value": 240, "unit": "°"}
